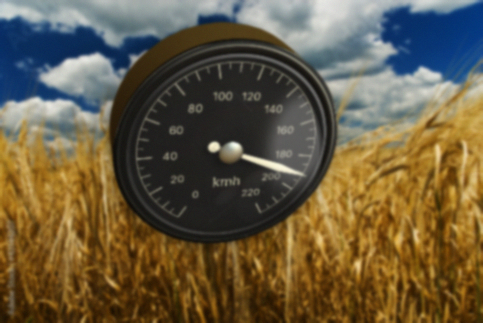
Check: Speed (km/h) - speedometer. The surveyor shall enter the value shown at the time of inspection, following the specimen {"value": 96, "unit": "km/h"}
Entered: {"value": 190, "unit": "km/h"}
